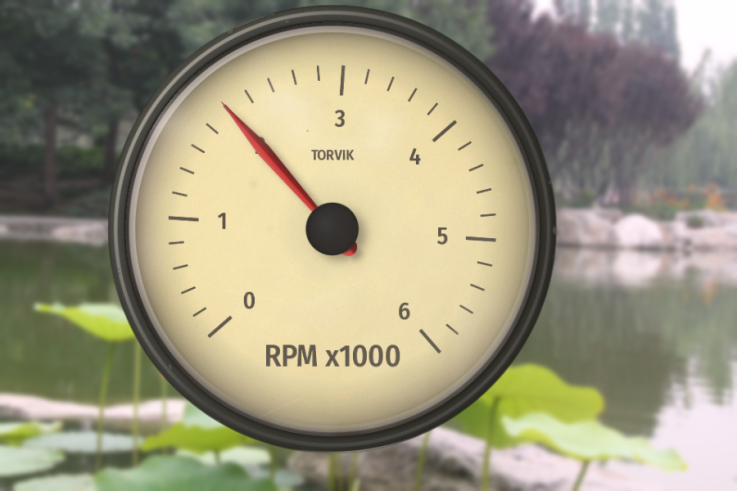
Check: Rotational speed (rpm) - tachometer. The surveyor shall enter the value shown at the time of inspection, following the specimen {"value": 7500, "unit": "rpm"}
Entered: {"value": 2000, "unit": "rpm"}
